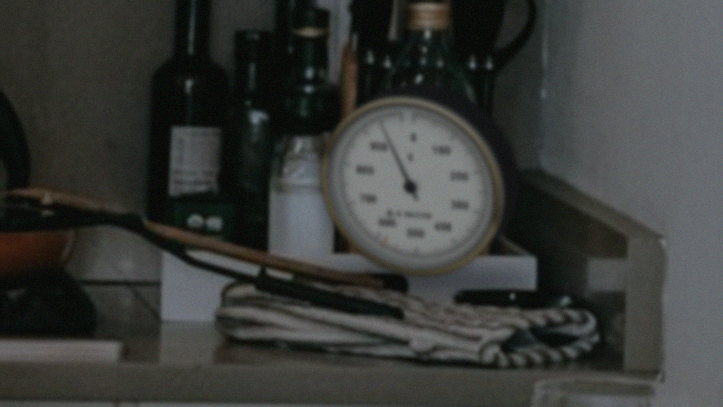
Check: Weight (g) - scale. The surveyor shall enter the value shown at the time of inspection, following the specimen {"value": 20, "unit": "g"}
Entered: {"value": 950, "unit": "g"}
